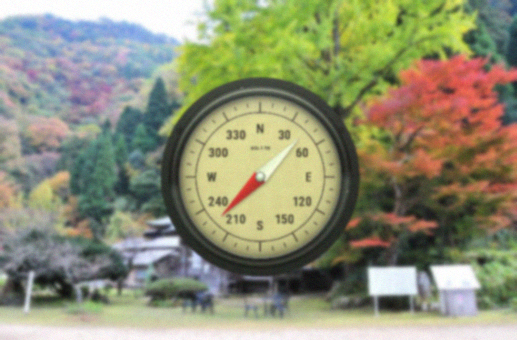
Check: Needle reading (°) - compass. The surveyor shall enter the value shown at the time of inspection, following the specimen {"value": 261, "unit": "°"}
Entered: {"value": 225, "unit": "°"}
